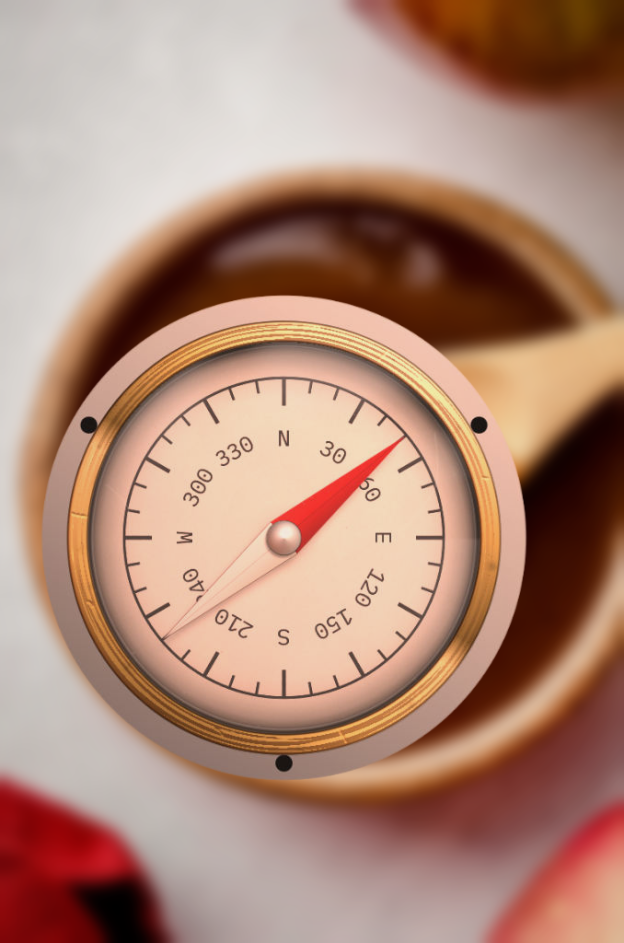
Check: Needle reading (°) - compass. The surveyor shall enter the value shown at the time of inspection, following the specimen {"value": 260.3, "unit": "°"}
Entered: {"value": 50, "unit": "°"}
